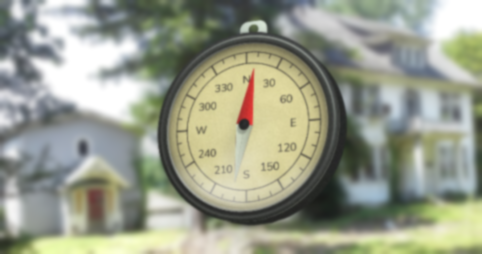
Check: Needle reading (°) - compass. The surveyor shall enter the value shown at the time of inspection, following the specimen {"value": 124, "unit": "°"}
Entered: {"value": 10, "unit": "°"}
